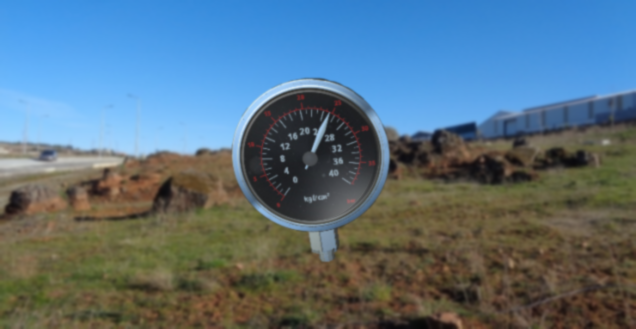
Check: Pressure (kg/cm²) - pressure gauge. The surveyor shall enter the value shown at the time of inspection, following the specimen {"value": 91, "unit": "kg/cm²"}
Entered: {"value": 25, "unit": "kg/cm²"}
